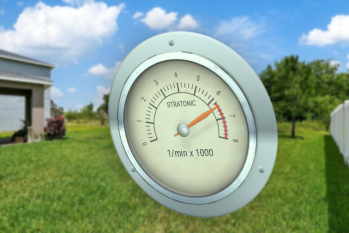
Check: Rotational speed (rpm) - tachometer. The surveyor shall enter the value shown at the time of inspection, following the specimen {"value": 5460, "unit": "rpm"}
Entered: {"value": 6400, "unit": "rpm"}
